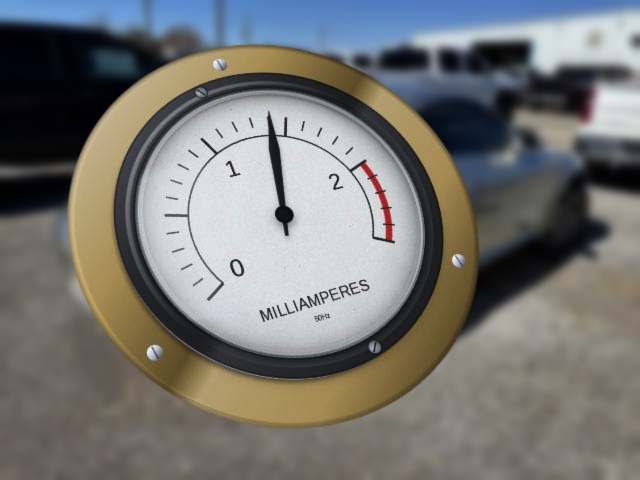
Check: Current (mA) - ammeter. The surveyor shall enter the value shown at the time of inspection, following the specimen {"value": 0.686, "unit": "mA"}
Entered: {"value": 1.4, "unit": "mA"}
